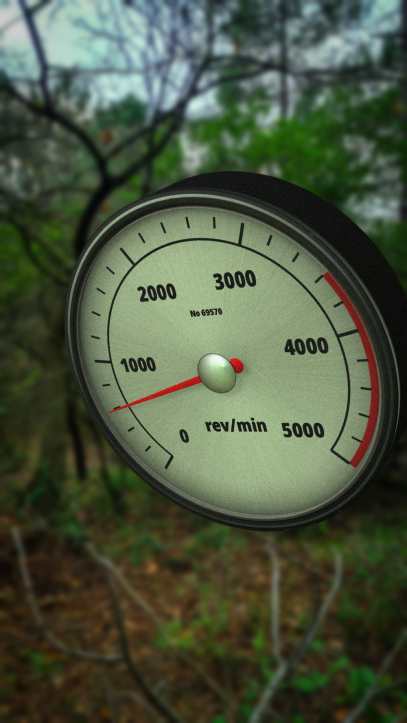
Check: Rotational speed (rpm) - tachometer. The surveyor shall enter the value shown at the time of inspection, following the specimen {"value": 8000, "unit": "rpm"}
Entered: {"value": 600, "unit": "rpm"}
